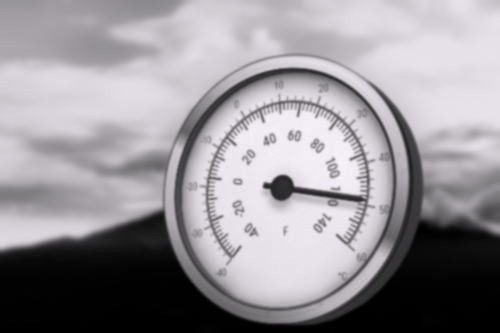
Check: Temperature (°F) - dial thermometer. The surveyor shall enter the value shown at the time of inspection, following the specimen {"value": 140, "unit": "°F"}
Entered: {"value": 120, "unit": "°F"}
